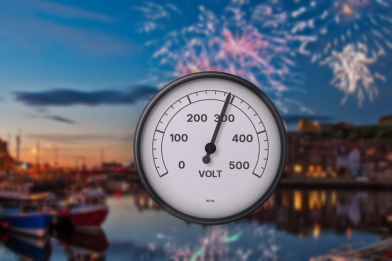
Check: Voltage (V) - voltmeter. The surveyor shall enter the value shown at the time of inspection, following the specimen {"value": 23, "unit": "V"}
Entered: {"value": 290, "unit": "V"}
